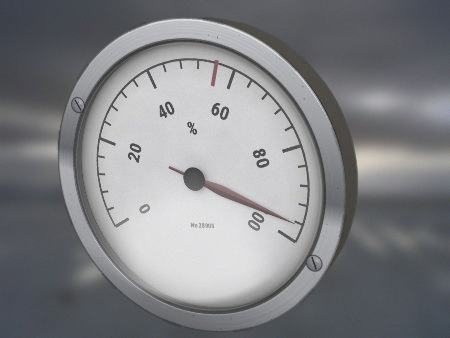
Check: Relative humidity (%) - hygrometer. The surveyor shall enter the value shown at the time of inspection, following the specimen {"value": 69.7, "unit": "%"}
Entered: {"value": 96, "unit": "%"}
